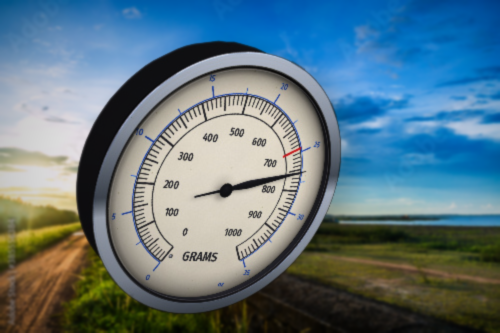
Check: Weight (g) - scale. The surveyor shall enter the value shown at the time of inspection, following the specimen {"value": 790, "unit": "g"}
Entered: {"value": 750, "unit": "g"}
